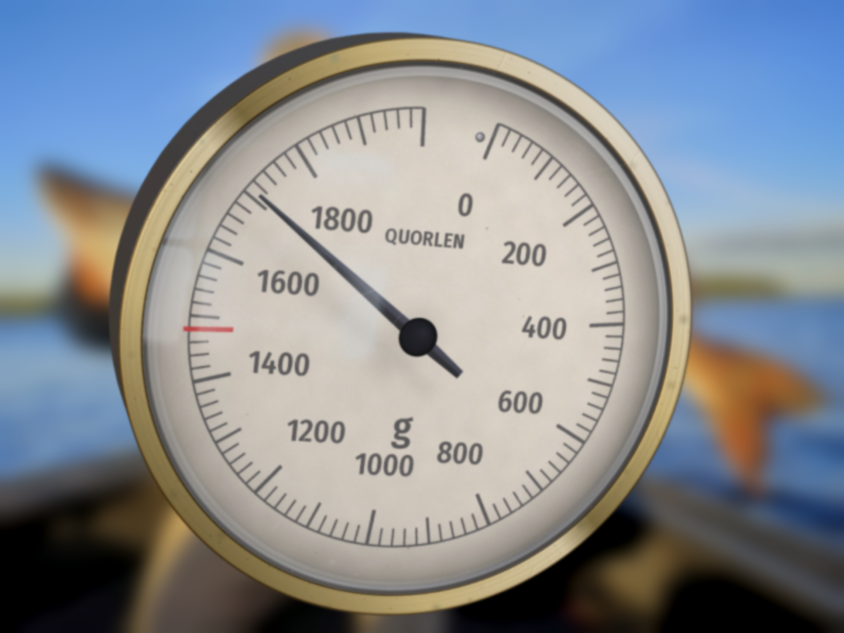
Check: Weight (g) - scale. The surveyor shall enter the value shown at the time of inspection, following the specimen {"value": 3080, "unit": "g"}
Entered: {"value": 1710, "unit": "g"}
